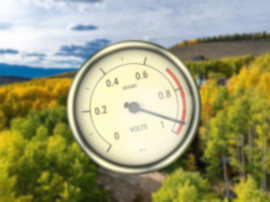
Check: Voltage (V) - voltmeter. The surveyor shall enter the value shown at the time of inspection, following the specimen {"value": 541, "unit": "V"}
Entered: {"value": 0.95, "unit": "V"}
